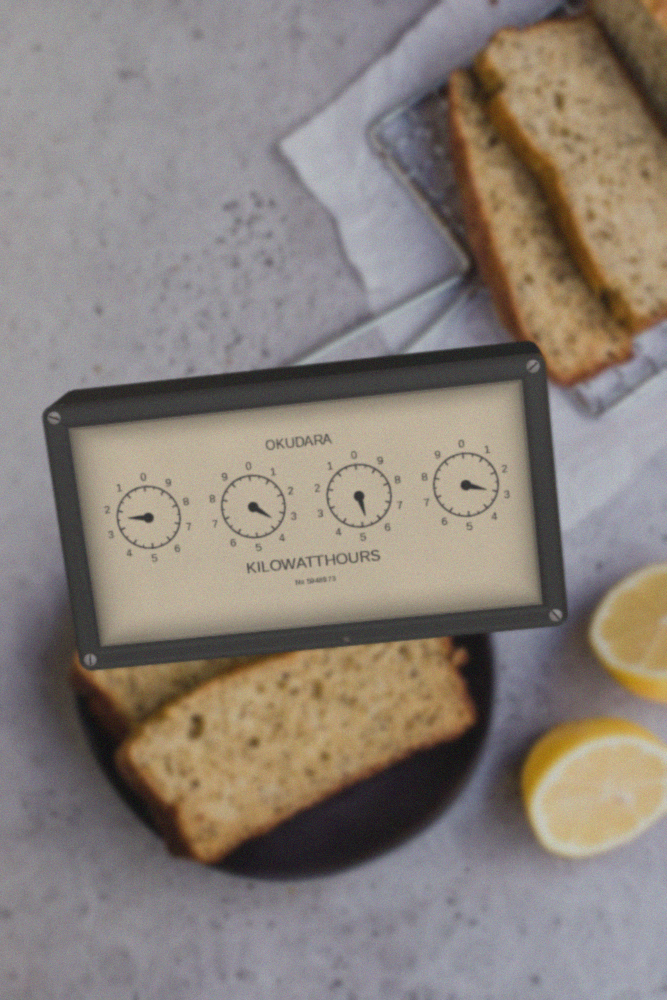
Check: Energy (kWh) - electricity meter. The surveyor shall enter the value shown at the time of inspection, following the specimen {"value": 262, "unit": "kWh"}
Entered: {"value": 2353, "unit": "kWh"}
